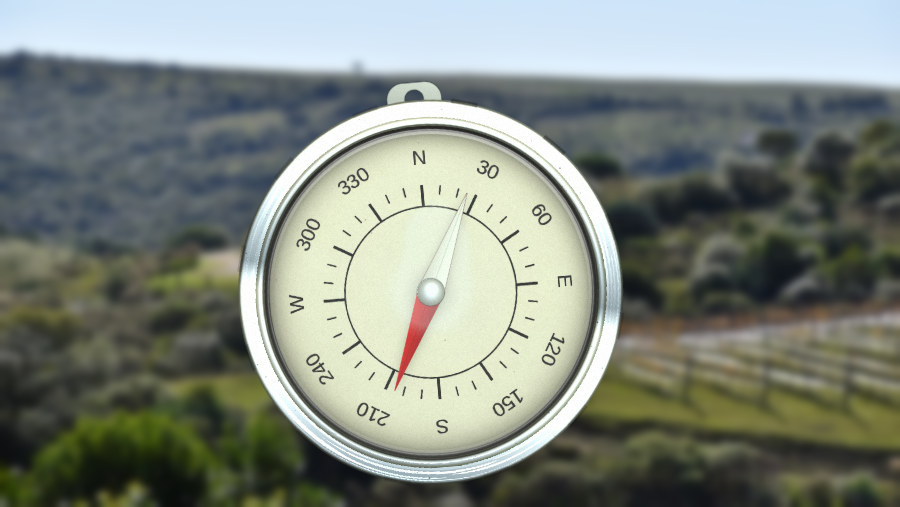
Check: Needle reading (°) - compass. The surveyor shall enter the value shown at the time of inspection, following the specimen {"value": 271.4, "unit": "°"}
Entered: {"value": 205, "unit": "°"}
